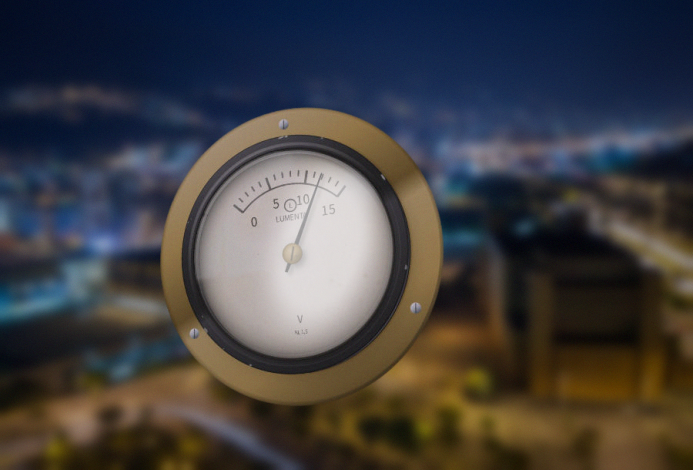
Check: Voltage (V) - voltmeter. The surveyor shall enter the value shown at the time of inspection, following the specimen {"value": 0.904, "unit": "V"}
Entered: {"value": 12, "unit": "V"}
